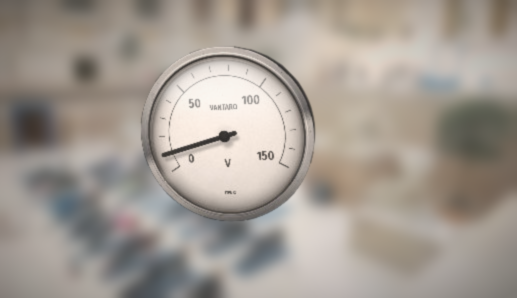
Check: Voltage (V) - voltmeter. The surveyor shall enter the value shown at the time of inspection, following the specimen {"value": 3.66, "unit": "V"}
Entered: {"value": 10, "unit": "V"}
